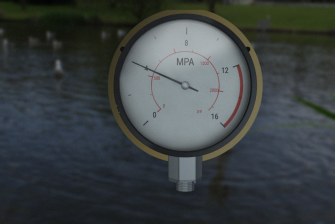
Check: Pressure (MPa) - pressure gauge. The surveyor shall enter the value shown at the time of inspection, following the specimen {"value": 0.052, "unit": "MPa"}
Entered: {"value": 4, "unit": "MPa"}
